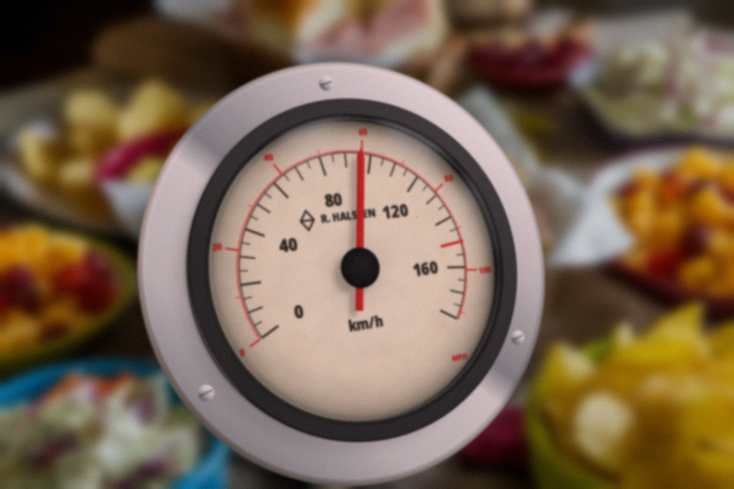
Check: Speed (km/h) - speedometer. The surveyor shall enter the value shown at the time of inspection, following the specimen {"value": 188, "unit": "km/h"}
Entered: {"value": 95, "unit": "km/h"}
